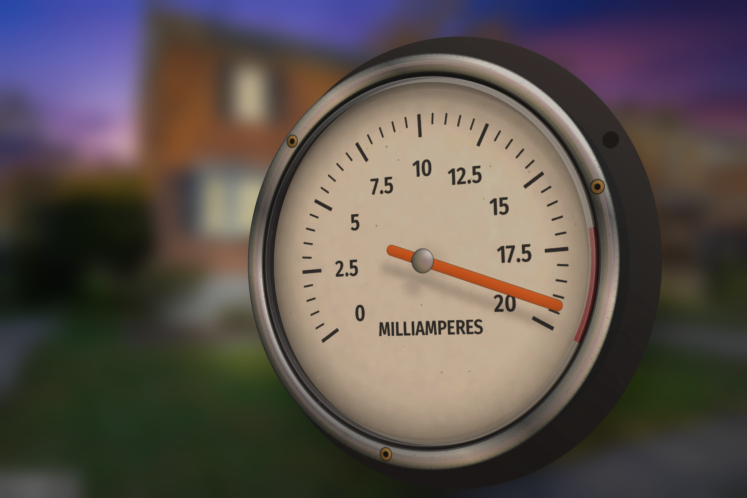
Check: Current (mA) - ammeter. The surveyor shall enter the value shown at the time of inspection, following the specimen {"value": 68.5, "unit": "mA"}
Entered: {"value": 19.25, "unit": "mA"}
